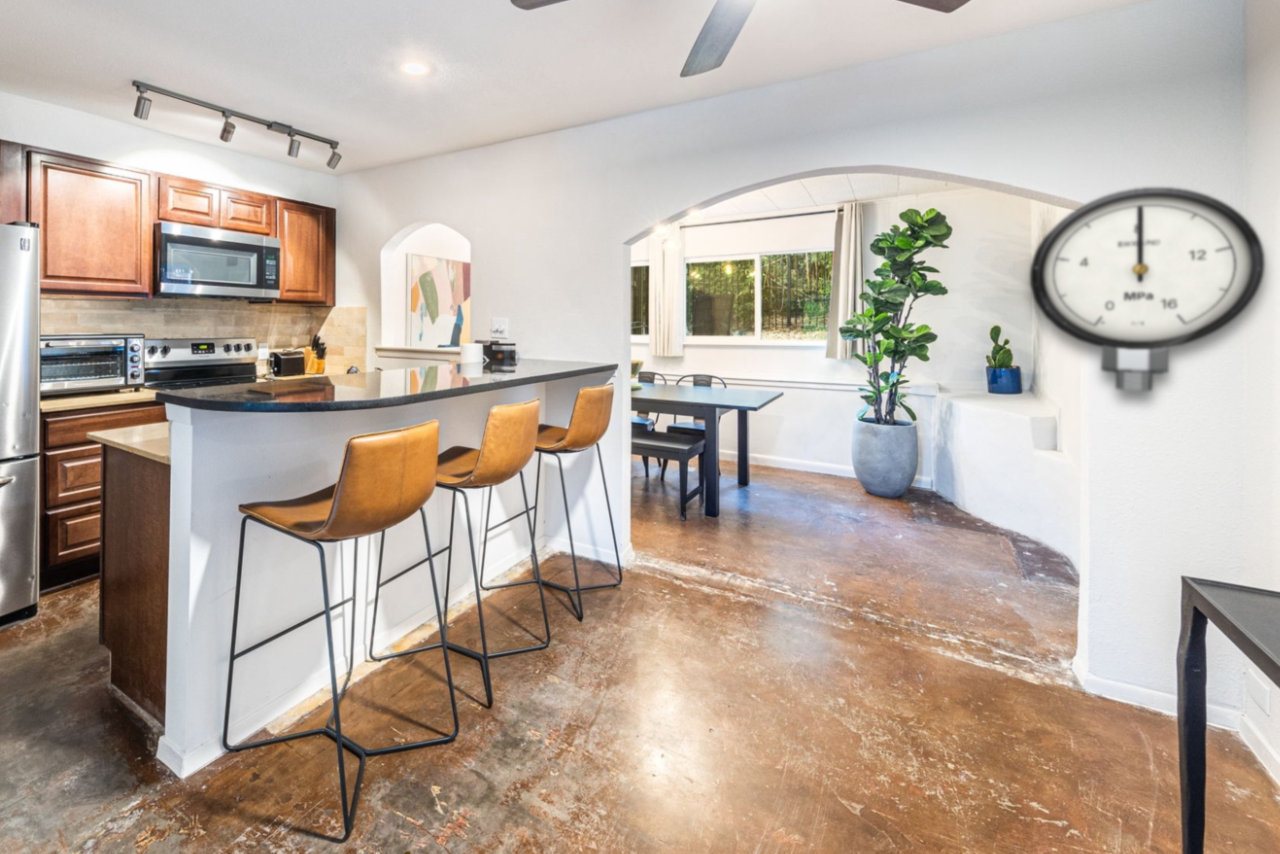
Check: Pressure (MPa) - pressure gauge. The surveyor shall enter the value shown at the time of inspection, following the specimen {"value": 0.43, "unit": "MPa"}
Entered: {"value": 8, "unit": "MPa"}
